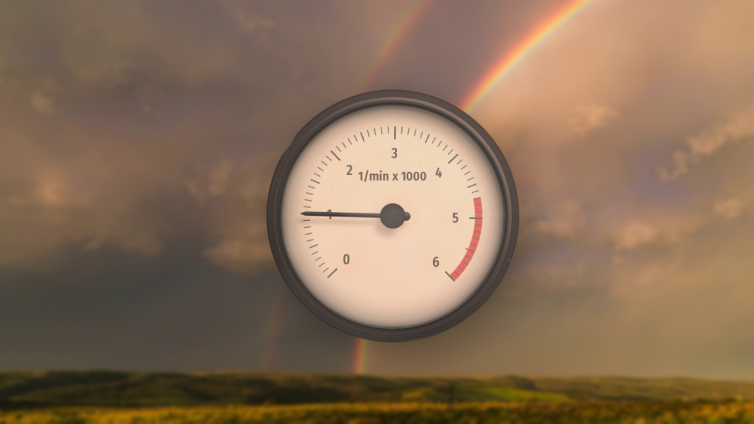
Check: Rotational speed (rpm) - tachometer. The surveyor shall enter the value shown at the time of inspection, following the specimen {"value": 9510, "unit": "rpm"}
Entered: {"value": 1000, "unit": "rpm"}
